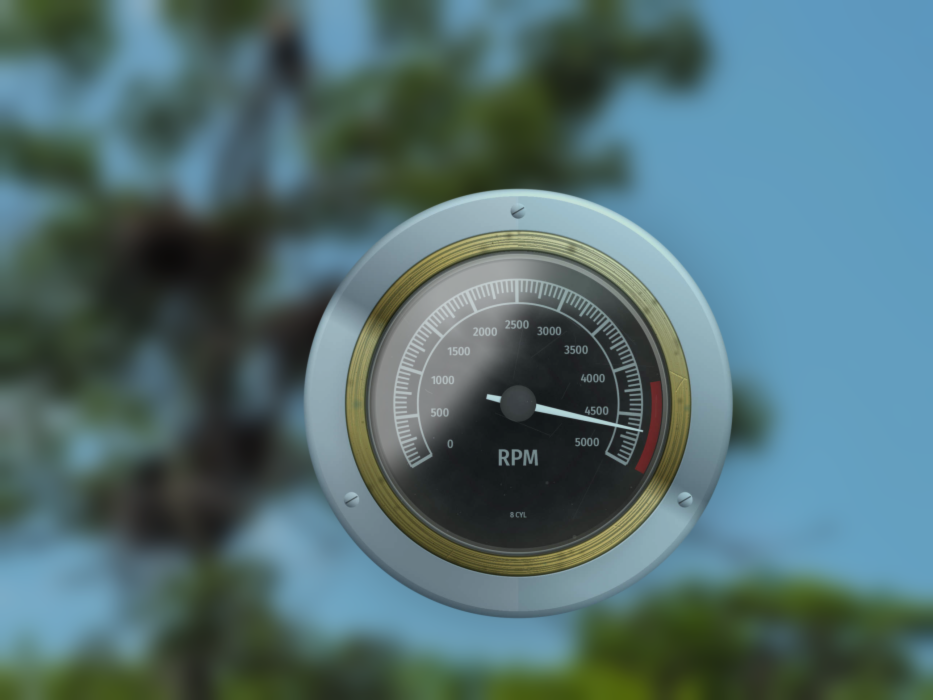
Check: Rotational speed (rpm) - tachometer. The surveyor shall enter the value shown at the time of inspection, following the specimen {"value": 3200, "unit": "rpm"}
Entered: {"value": 4650, "unit": "rpm"}
